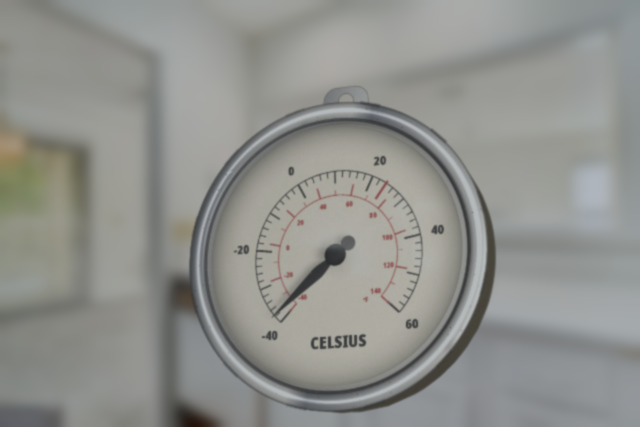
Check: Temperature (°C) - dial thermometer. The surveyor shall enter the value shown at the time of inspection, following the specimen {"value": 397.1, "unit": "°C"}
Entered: {"value": -38, "unit": "°C"}
